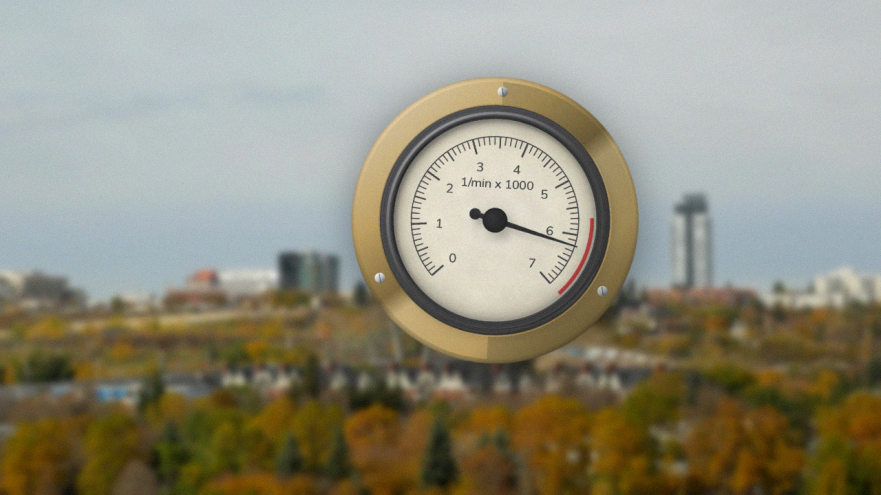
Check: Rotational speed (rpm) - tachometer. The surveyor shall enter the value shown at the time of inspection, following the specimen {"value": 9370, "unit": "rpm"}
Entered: {"value": 6200, "unit": "rpm"}
